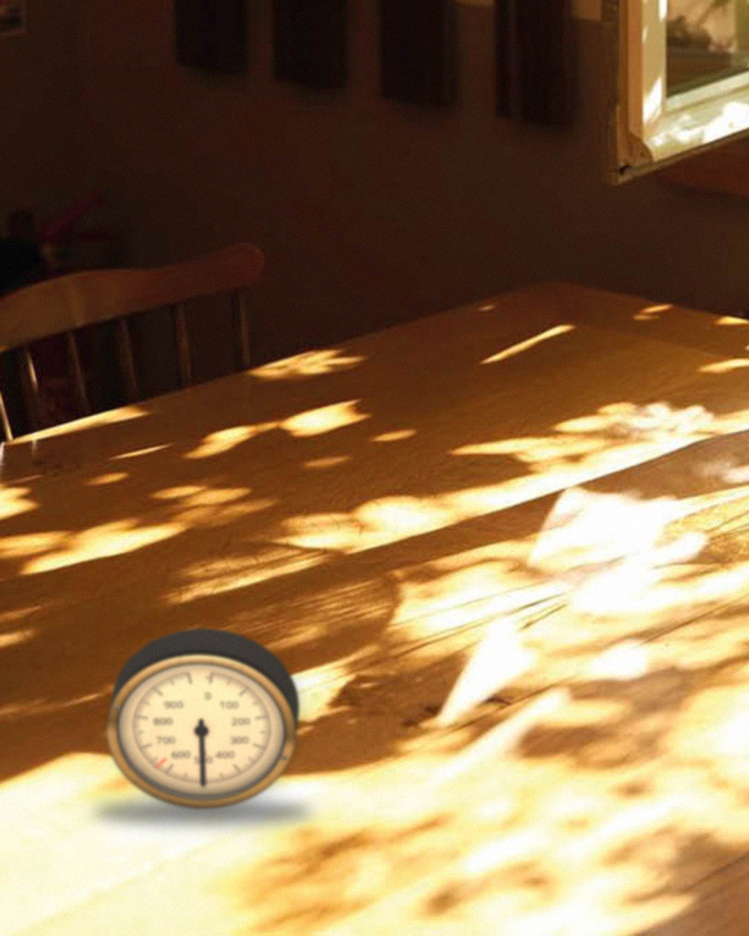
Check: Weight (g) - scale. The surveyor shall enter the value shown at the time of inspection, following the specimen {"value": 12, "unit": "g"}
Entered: {"value": 500, "unit": "g"}
